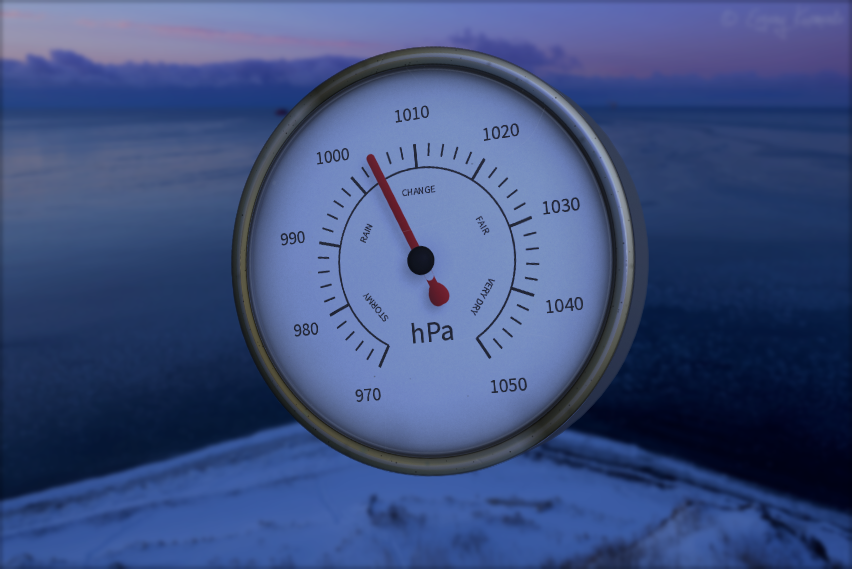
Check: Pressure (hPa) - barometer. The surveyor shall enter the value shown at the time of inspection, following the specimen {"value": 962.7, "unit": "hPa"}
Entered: {"value": 1004, "unit": "hPa"}
